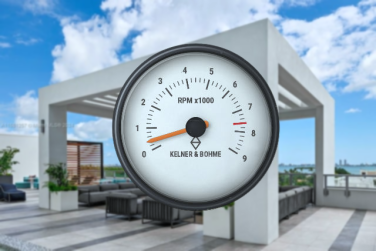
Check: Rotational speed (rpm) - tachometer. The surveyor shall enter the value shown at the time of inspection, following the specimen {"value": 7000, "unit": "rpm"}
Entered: {"value": 400, "unit": "rpm"}
